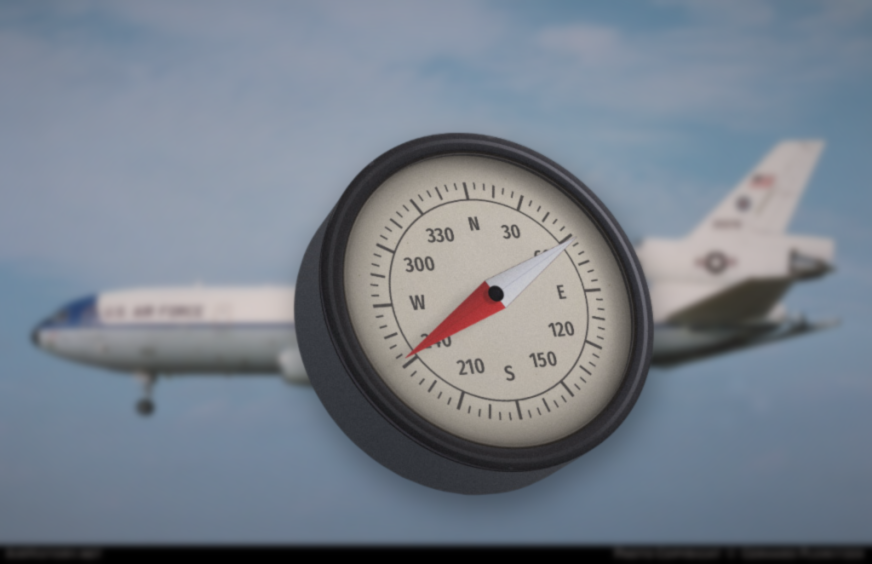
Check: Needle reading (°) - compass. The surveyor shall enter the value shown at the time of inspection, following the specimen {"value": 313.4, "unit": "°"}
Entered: {"value": 242.5, "unit": "°"}
